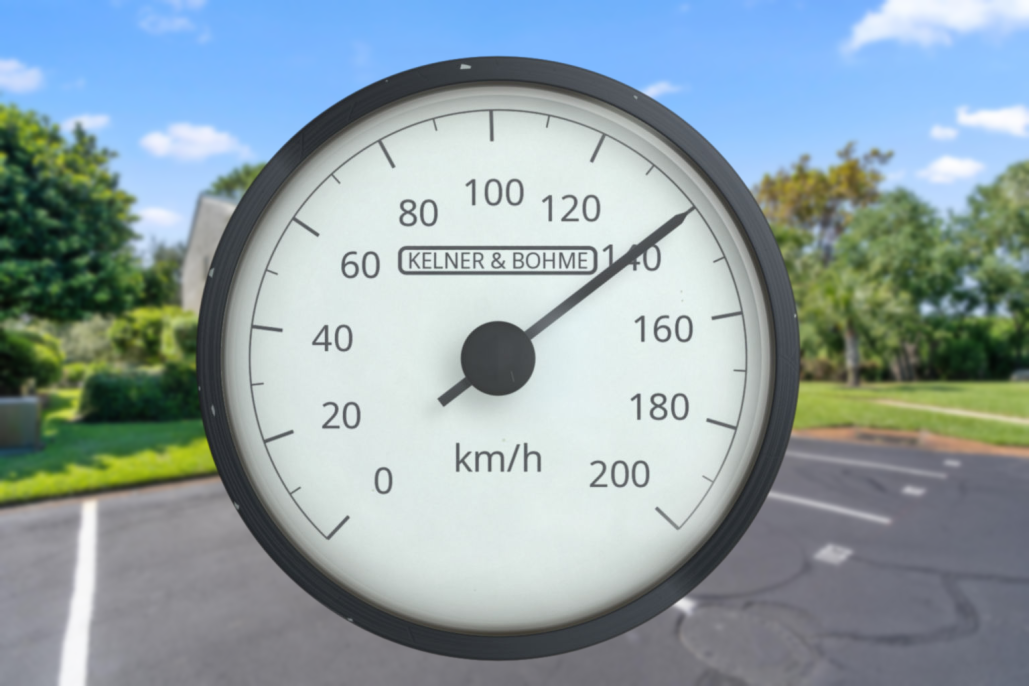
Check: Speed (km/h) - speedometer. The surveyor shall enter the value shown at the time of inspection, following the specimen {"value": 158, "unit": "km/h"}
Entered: {"value": 140, "unit": "km/h"}
